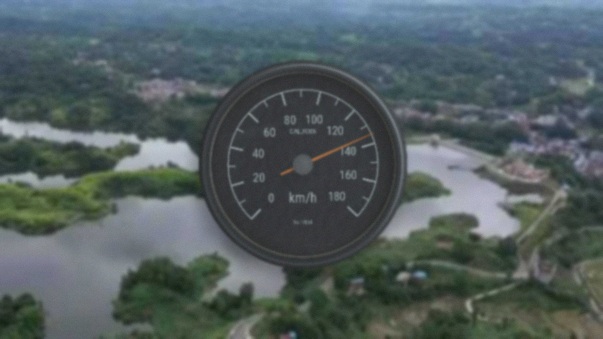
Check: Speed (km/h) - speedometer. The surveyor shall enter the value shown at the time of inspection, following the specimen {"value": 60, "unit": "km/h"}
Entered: {"value": 135, "unit": "km/h"}
